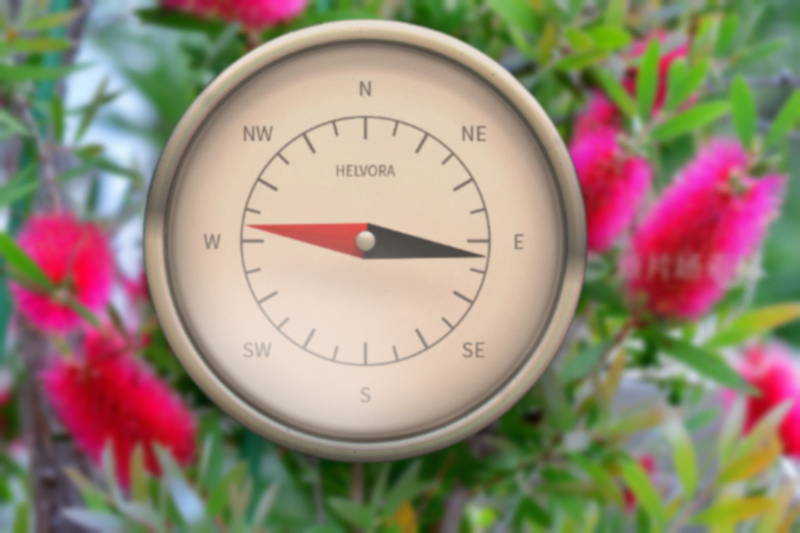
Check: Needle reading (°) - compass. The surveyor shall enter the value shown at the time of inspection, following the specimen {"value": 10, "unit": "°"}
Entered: {"value": 277.5, "unit": "°"}
